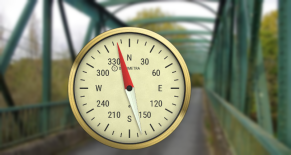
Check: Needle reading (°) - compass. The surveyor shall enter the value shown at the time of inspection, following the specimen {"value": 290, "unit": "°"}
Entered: {"value": 345, "unit": "°"}
